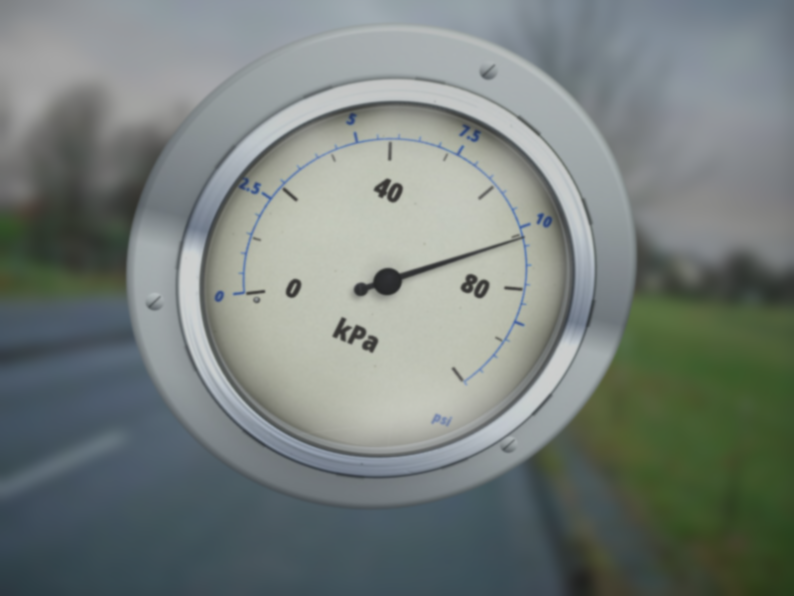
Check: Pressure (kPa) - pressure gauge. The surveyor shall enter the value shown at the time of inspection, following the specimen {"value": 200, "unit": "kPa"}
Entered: {"value": 70, "unit": "kPa"}
